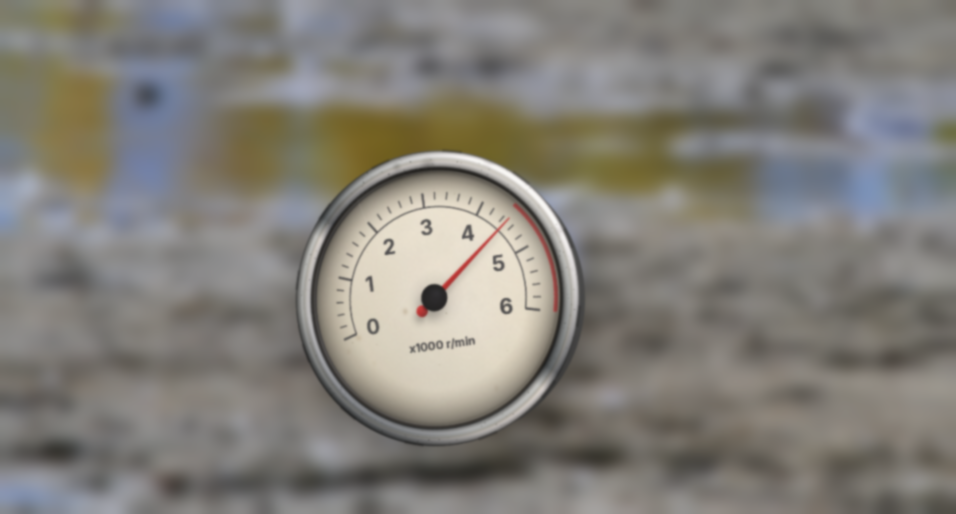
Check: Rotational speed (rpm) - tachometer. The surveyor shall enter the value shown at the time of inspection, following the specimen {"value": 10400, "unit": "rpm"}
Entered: {"value": 4500, "unit": "rpm"}
